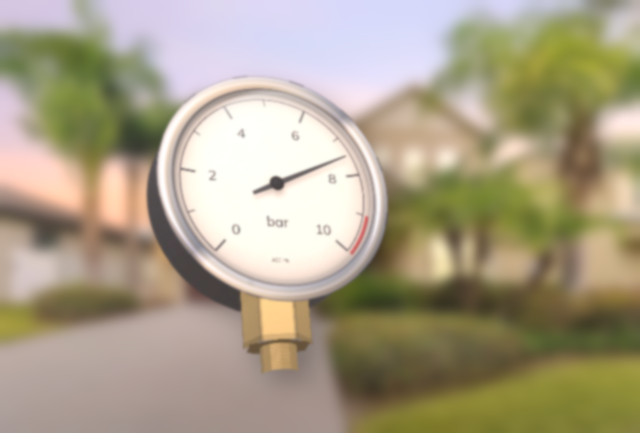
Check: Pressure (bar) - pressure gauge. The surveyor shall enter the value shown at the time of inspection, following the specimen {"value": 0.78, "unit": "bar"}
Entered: {"value": 7.5, "unit": "bar"}
